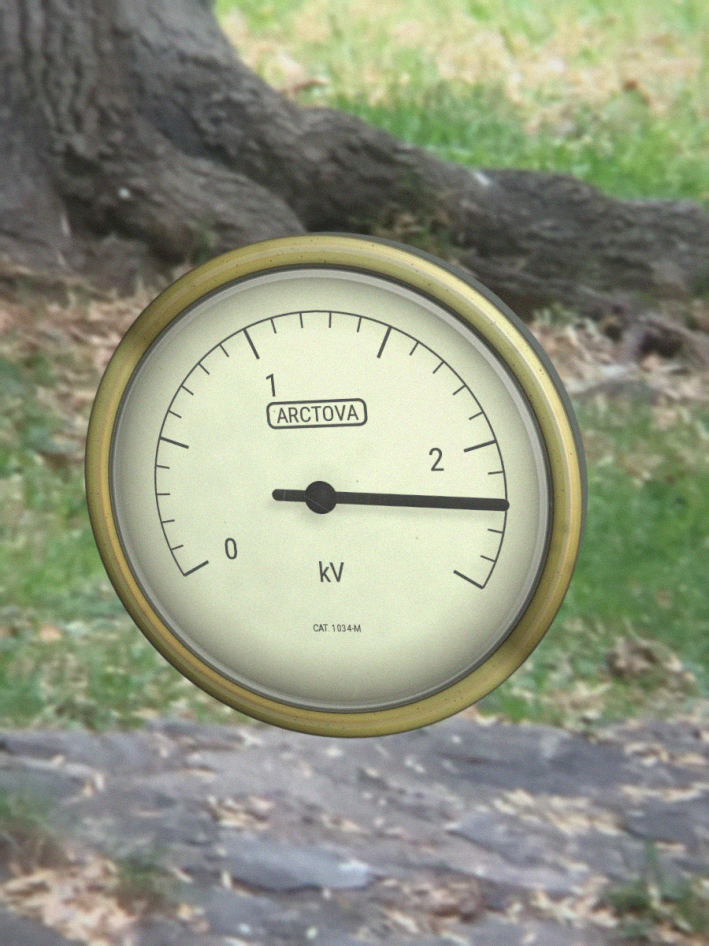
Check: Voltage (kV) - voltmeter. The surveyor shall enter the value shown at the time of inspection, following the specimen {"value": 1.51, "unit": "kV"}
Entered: {"value": 2.2, "unit": "kV"}
